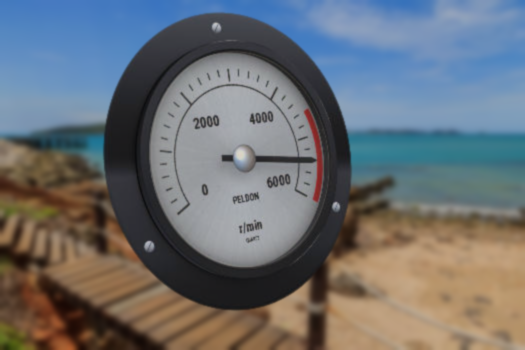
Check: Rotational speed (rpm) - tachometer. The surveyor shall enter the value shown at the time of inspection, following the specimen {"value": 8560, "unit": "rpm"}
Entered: {"value": 5400, "unit": "rpm"}
